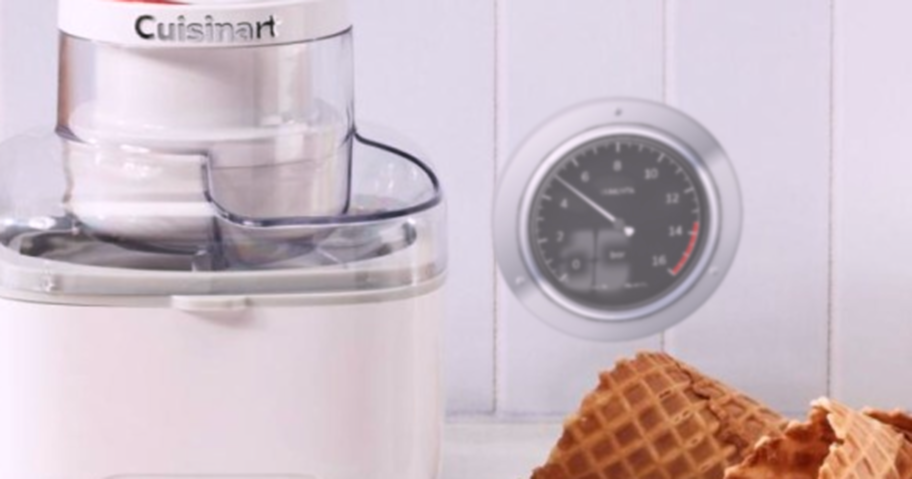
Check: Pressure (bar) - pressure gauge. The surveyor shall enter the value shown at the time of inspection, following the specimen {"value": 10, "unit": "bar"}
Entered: {"value": 5, "unit": "bar"}
